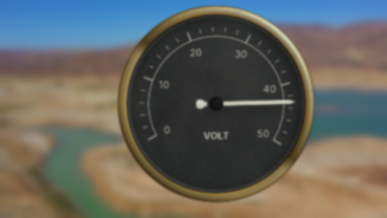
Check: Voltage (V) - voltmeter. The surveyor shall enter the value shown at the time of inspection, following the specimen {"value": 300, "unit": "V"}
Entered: {"value": 43, "unit": "V"}
